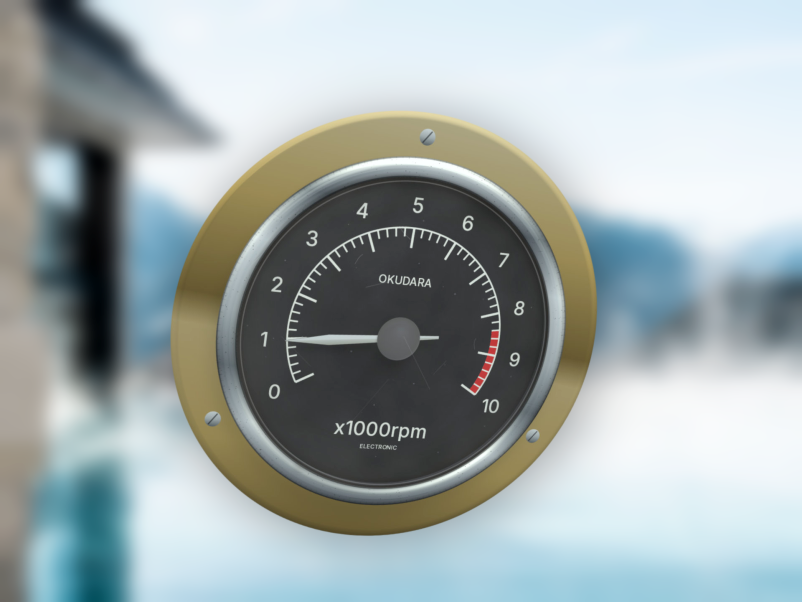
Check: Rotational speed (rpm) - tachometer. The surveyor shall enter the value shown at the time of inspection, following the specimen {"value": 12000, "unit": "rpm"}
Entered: {"value": 1000, "unit": "rpm"}
